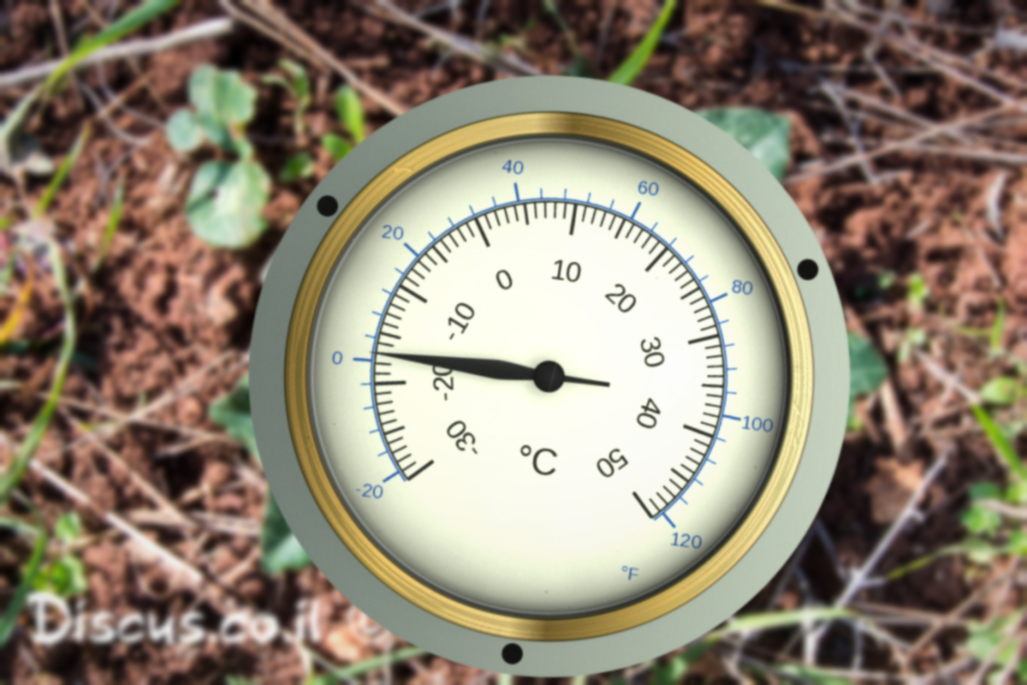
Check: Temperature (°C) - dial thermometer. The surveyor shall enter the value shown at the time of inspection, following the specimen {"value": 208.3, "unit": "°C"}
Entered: {"value": -17, "unit": "°C"}
